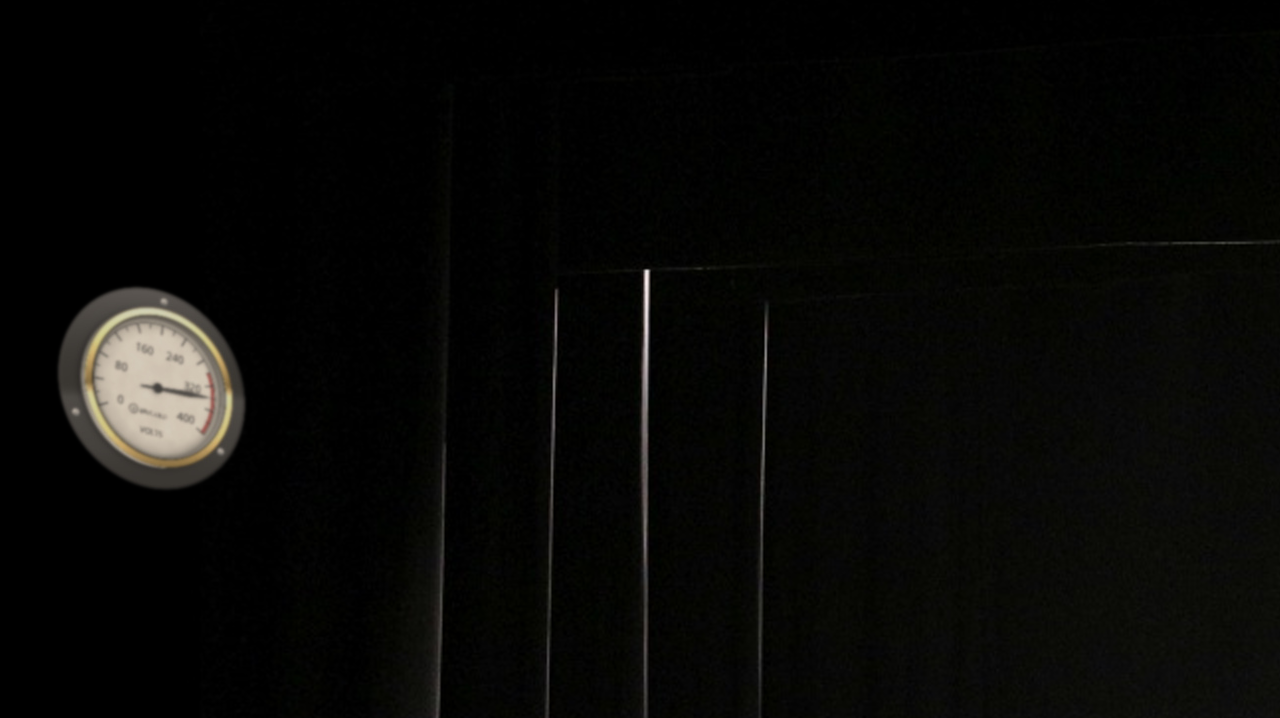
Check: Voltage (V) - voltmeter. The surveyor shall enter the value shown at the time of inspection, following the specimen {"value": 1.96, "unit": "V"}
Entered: {"value": 340, "unit": "V"}
